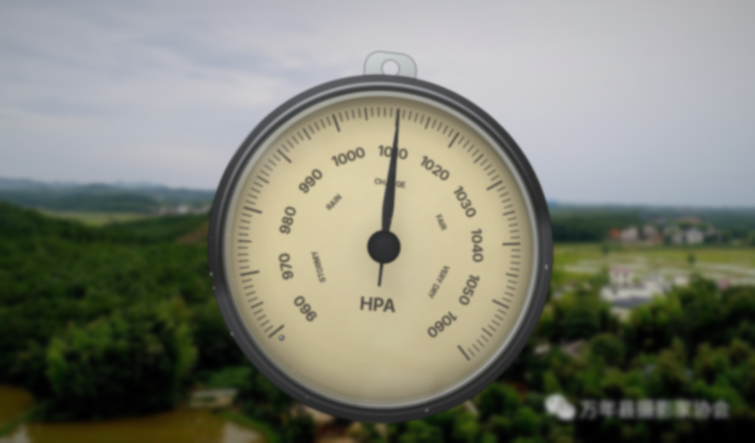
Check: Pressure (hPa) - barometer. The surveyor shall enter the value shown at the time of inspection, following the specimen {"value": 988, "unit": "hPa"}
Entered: {"value": 1010, "unit": "hPa"}
